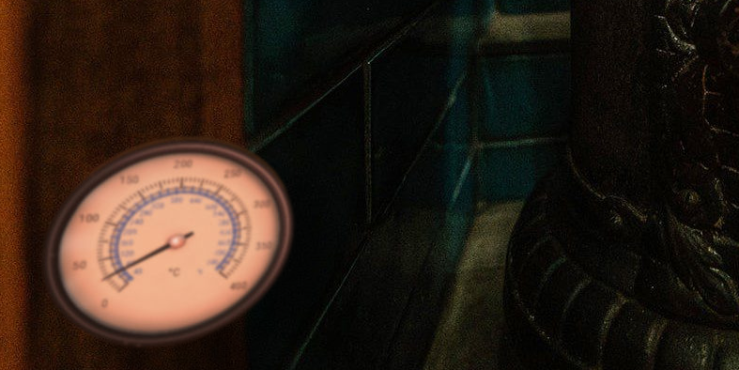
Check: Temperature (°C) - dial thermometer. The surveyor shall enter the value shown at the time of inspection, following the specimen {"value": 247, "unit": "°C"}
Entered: {"value": 25, "unit": "°C"}
